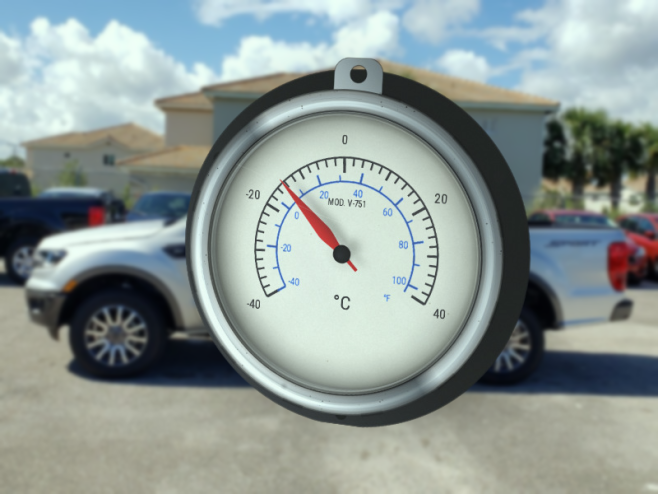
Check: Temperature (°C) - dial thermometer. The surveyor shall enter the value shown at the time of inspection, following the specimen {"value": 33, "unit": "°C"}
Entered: {"value": -14, "unit": "°C"}
